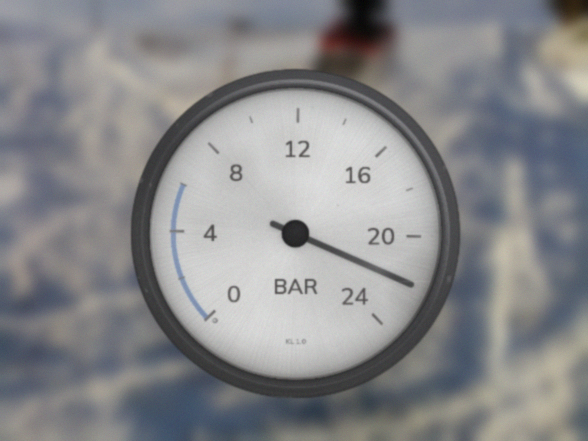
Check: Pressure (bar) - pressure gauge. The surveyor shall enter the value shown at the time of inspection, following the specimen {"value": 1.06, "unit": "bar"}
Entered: {"value": 22, "unit": "bar"}
